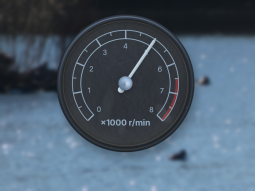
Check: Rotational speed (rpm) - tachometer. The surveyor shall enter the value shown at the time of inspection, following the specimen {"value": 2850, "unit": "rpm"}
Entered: {"value": 5000, "unit": "rpm"}
